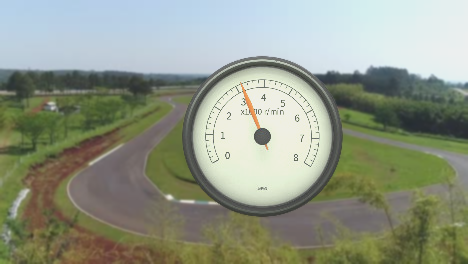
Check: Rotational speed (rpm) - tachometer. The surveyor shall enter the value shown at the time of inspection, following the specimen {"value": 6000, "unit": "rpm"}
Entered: {"value": 3200, "unit": "rpm"}
